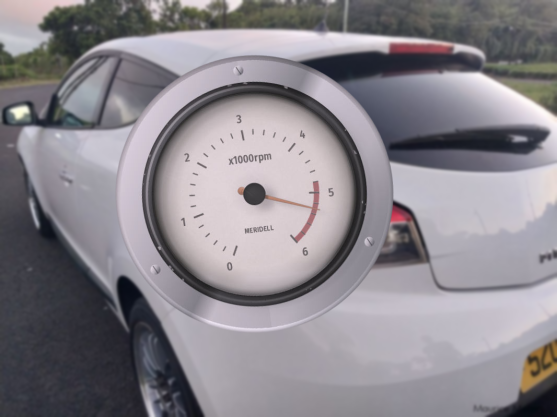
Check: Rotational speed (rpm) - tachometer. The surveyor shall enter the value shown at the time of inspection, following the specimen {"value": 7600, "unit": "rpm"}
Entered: {"value": 5300, "unit": "rpm"}
